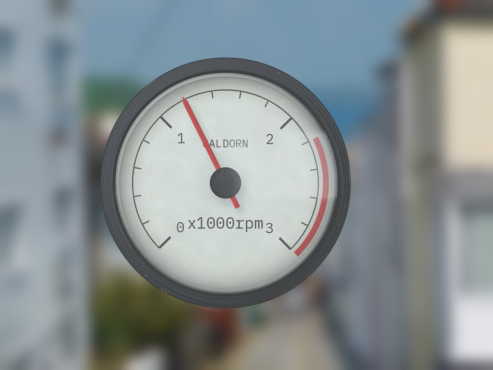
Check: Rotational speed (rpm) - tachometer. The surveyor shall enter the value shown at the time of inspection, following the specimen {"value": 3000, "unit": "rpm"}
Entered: {"value": 1200, "unit": "rpm"}
